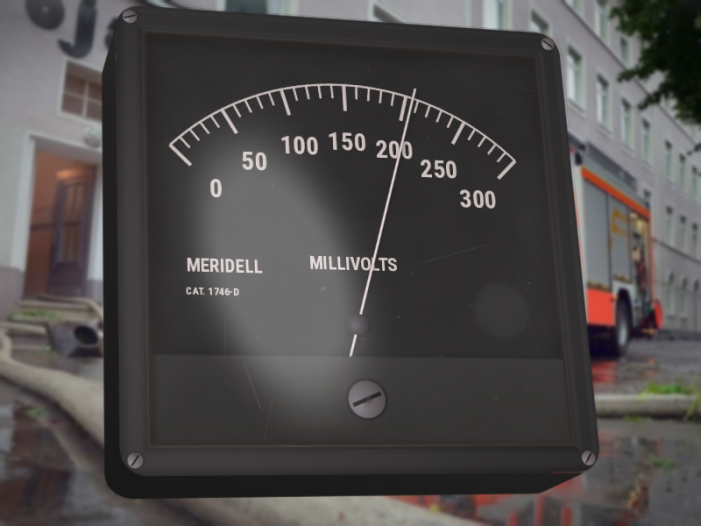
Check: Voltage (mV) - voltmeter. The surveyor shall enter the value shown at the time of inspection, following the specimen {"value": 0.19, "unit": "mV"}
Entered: {"value": 205, "unit": "mV"}
